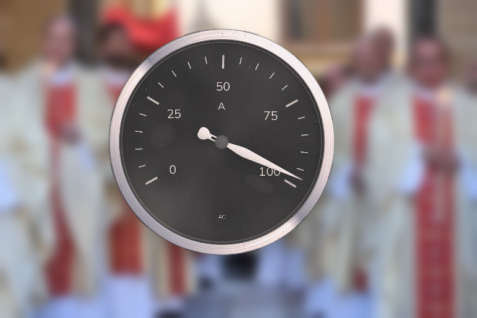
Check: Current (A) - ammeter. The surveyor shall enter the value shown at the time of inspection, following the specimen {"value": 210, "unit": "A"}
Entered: {"value": 97.5, "unit": "A"}
